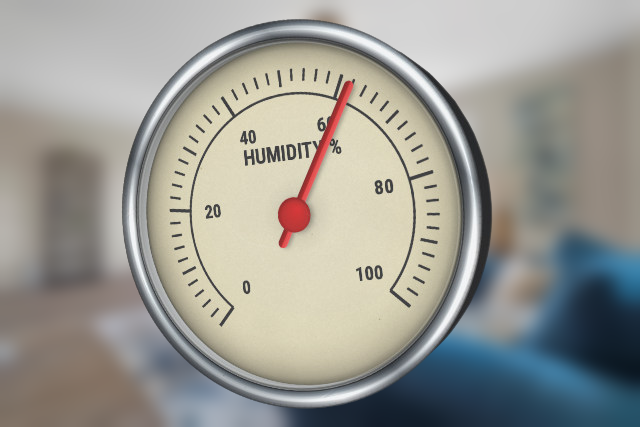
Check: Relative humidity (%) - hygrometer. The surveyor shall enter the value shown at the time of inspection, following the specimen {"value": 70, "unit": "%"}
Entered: {"value": 62, "unit": "%"}
